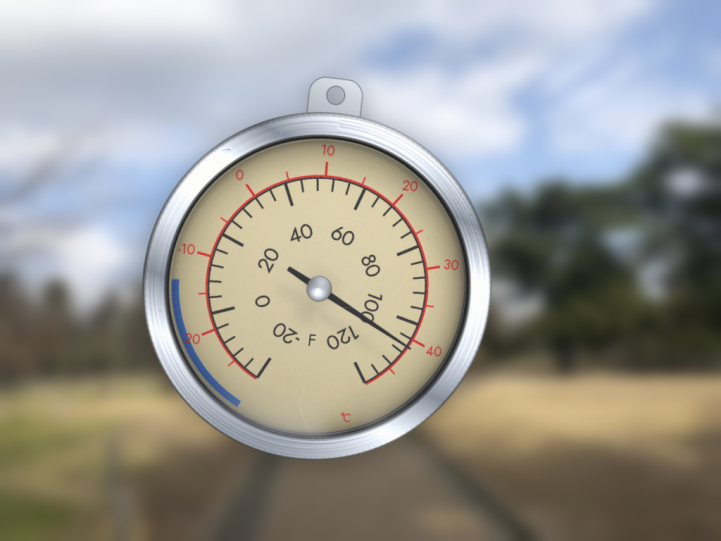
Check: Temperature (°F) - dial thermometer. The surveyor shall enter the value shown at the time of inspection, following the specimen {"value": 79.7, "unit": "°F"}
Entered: {"value": 106, "unit": "°F"}
